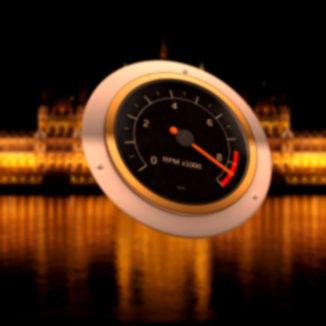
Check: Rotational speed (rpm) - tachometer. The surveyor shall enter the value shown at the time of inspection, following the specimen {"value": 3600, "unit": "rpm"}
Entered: {"value": 8500, "unit": "rpm"}
